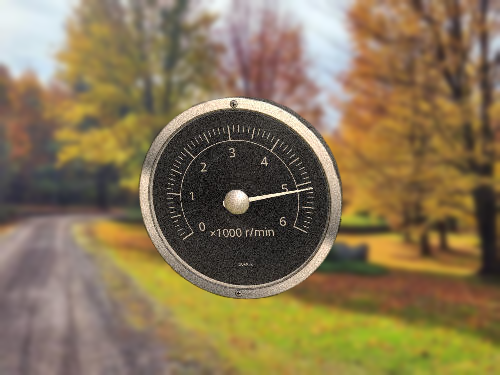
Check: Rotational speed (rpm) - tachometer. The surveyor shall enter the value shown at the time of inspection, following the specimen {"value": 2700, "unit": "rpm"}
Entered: {"value": 5100, "unit": "rpm"}
